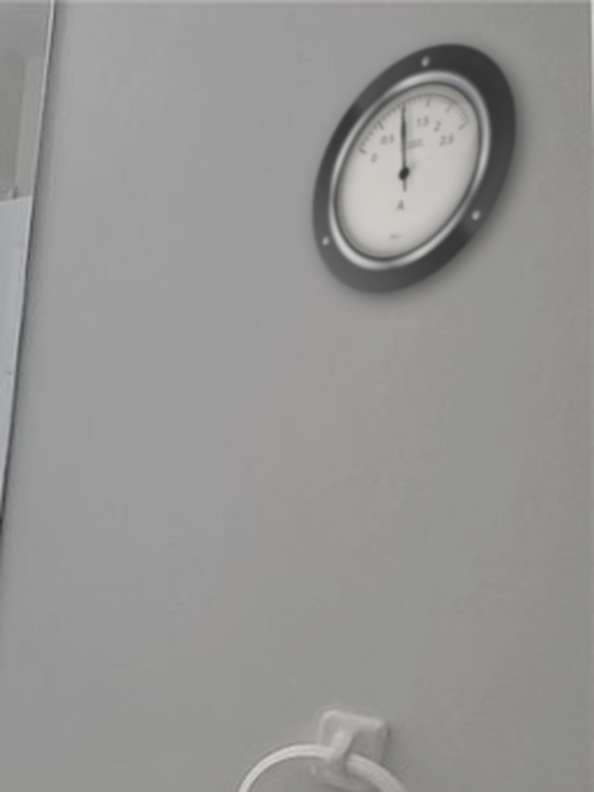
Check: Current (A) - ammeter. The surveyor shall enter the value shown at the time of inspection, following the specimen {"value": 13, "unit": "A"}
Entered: {"value": 1, "unit": "A"}
